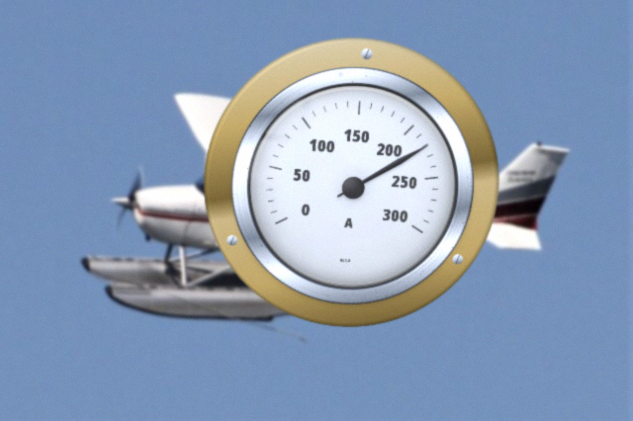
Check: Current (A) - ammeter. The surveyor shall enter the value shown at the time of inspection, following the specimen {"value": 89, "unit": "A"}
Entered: {"value": 220, "unit": "A"}
